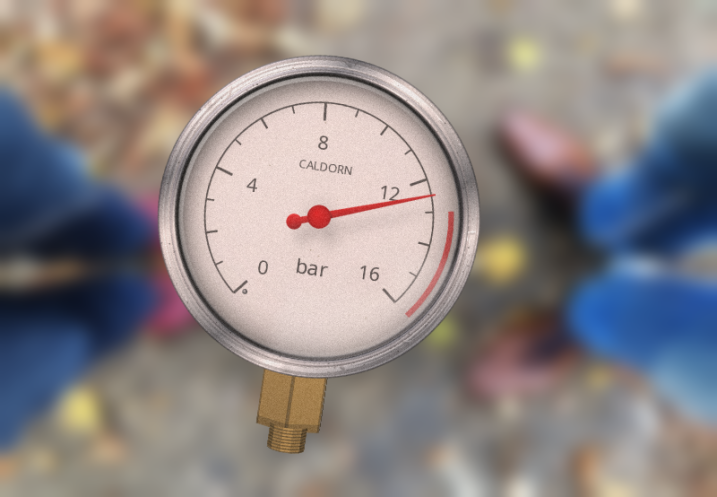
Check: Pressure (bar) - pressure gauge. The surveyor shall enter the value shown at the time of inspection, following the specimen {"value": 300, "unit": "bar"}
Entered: {"value": 12.5, "unit": "bar"}
